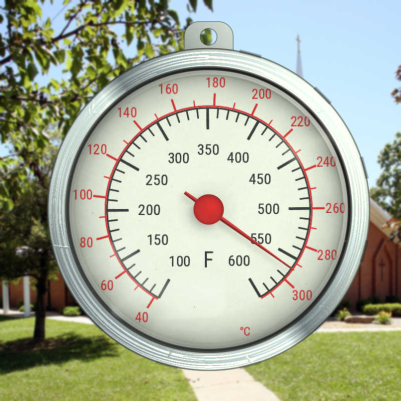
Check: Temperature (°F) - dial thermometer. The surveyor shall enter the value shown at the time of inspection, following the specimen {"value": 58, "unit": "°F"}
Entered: {"value": 560, "unit": "°F"}
